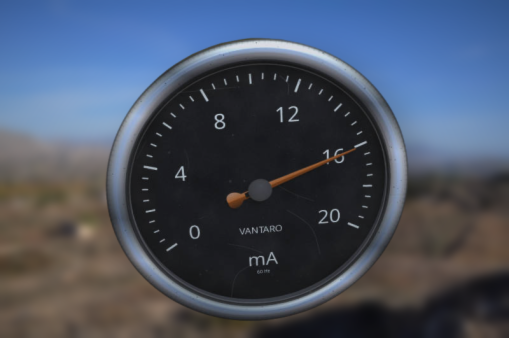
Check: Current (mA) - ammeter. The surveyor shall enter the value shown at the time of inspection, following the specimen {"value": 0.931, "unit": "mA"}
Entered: {"value": 16, "unit": "mA"}
